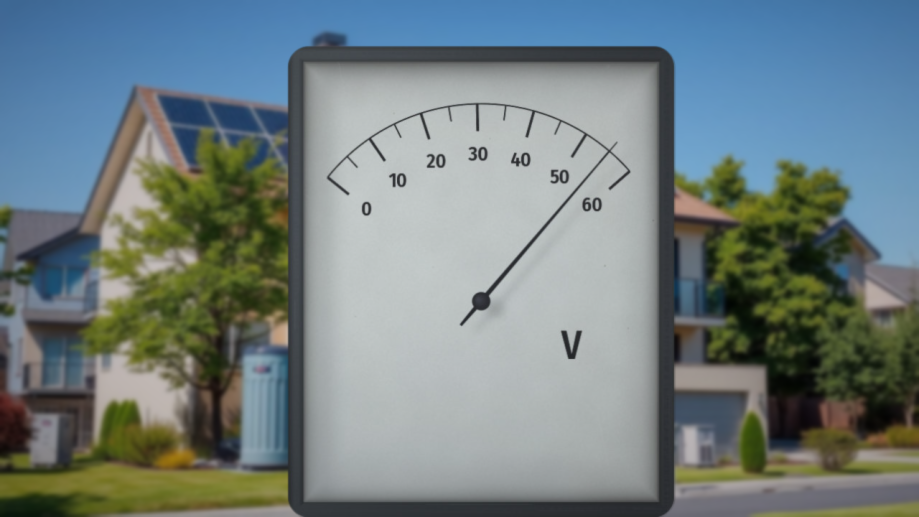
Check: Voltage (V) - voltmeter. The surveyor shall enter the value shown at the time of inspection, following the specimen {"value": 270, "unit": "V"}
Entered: {"value": 55, "unit": "V"}
